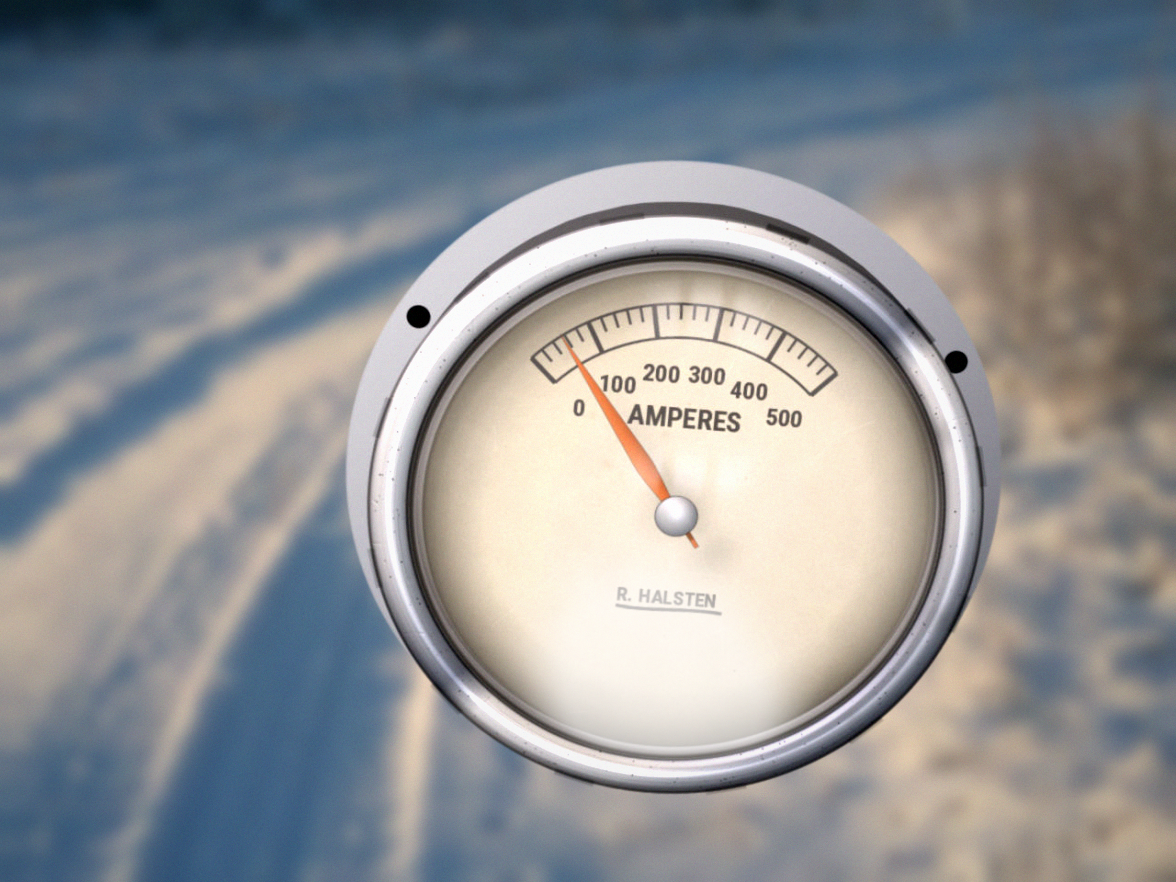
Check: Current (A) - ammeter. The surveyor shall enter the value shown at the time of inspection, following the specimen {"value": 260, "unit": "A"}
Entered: {"value": 60, "unit": "A"}
